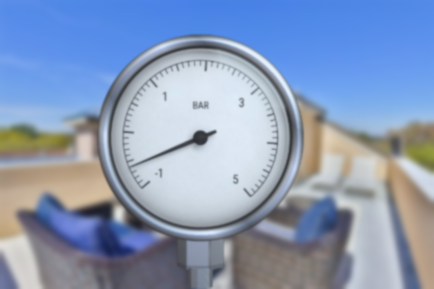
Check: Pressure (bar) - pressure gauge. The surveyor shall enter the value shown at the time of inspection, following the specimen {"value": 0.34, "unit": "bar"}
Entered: {"value": -0.6, "unit": "bar"}
